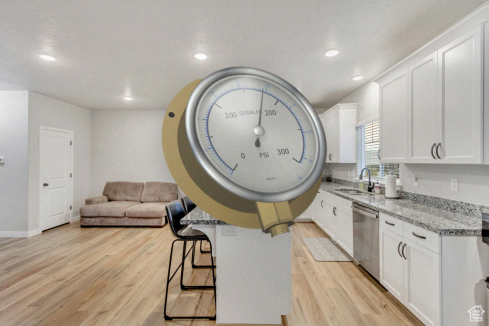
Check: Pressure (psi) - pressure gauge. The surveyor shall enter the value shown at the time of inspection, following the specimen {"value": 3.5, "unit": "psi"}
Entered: {"value": 175, "unit": "psi"}
